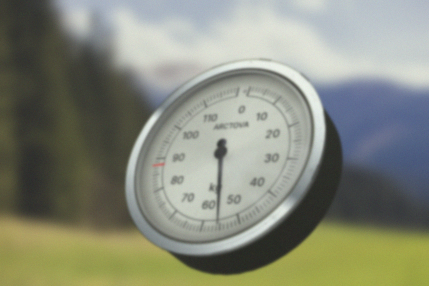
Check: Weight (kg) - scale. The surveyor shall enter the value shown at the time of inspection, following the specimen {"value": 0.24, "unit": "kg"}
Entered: {"value": 55, "unit": "kg"}
